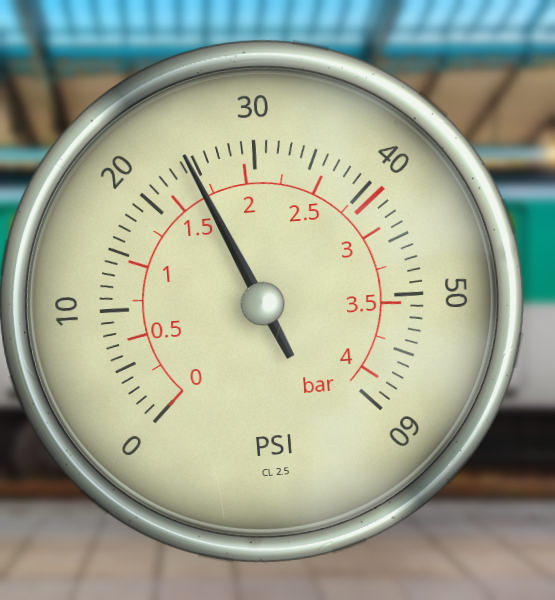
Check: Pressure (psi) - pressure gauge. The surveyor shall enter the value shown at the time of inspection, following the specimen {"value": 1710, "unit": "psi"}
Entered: {"value": 24.5, "unit": "psi"}
